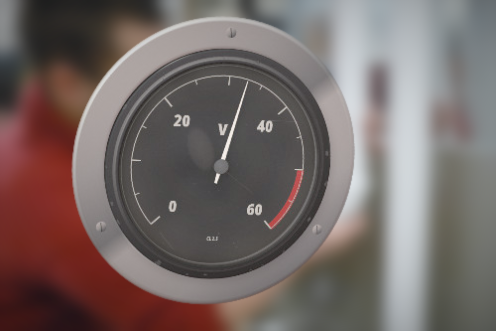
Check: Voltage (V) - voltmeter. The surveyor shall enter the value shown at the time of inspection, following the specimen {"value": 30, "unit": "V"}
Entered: {"value": 32.5, "unit": "V"}
